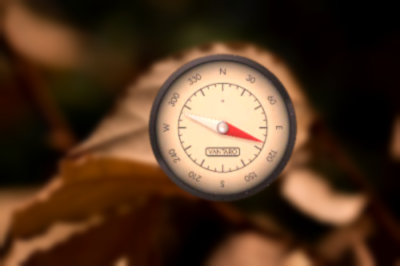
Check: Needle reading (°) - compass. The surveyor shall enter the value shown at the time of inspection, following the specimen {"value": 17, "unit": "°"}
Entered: {"value": 110, "unit": "°"}
